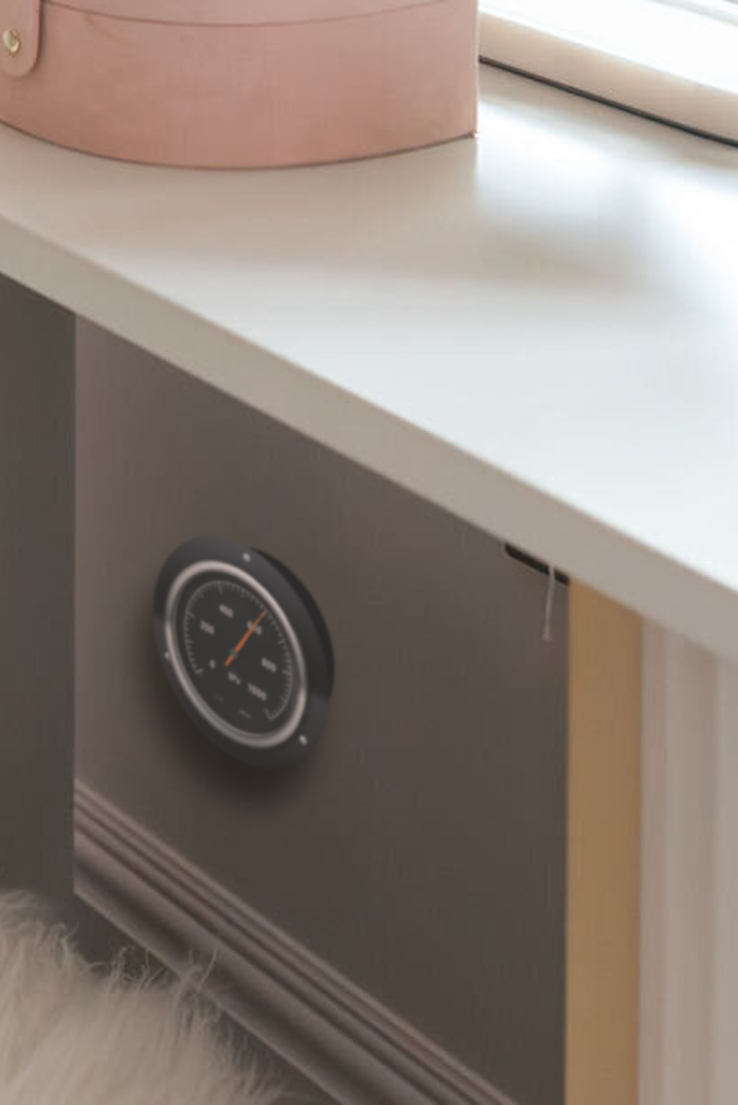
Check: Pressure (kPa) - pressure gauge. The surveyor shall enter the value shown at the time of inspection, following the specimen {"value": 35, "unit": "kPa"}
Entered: {"value": 600, "unit": "kPa"}
